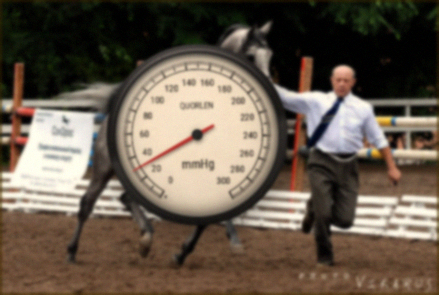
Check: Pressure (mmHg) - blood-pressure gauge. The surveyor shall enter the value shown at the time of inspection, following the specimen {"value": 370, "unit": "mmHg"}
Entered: {"value": 30, "unit": "mmHg"}
